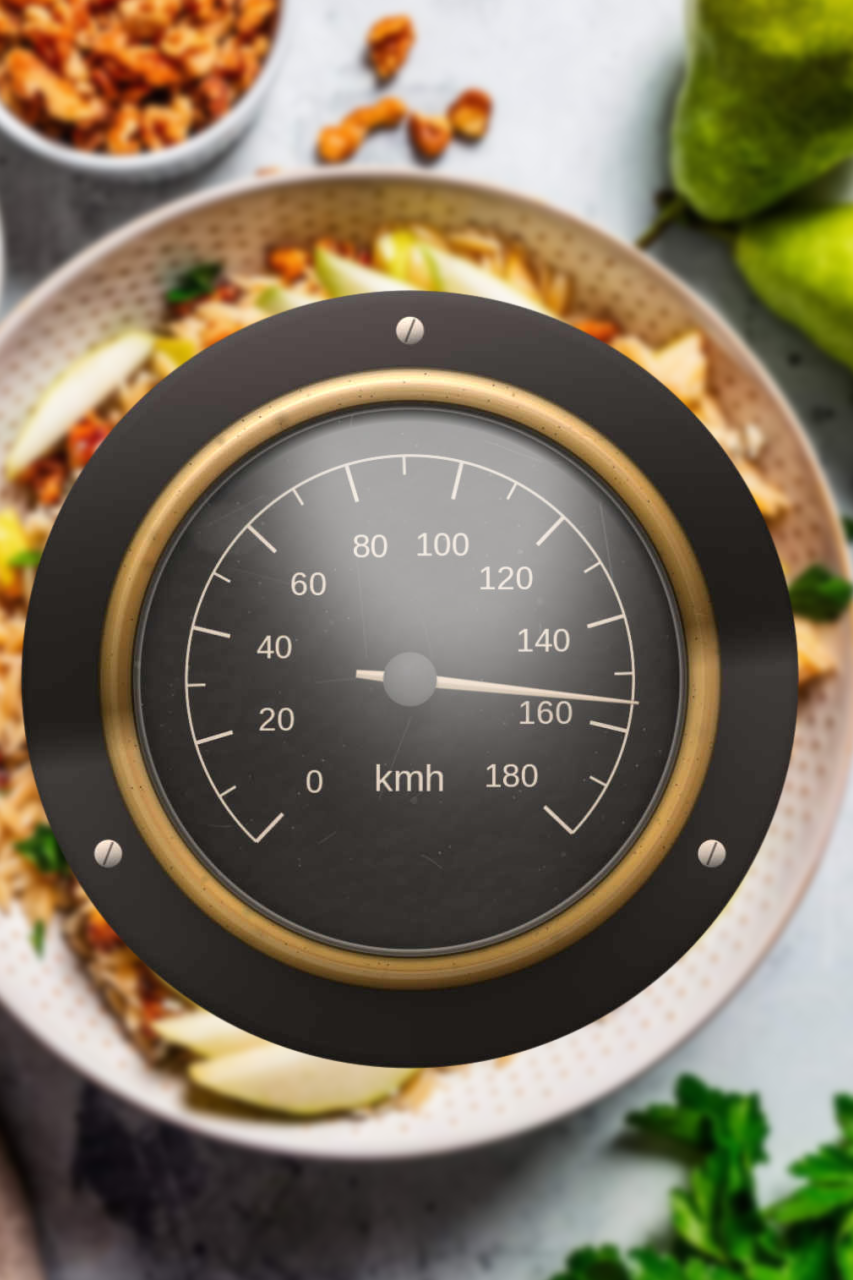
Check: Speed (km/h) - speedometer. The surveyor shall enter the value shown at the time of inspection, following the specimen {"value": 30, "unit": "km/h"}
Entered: {"value": 155, "unit": "km/h"}
